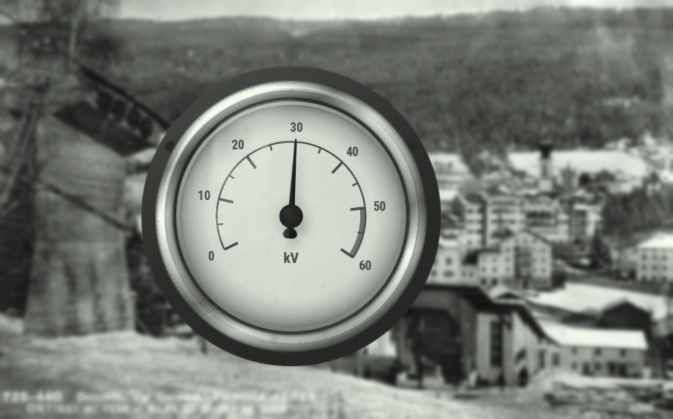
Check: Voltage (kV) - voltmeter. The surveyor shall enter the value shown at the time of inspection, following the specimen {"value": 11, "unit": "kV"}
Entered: {"value": 30, "unit": "kV"}
